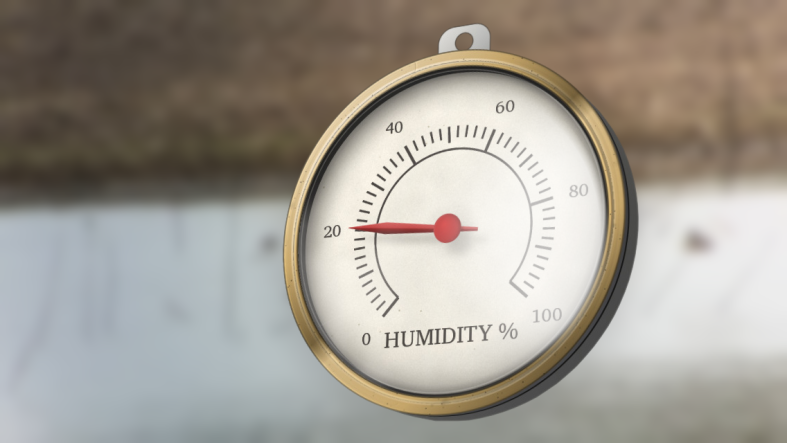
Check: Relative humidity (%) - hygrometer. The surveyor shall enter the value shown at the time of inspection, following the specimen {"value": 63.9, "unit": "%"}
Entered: {"value": 20, "unit": "%"}
